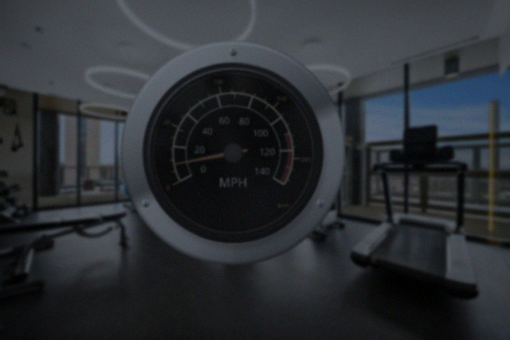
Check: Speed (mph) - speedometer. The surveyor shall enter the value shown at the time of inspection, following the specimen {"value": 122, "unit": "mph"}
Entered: {"value": 10, "unit": "mph"}
